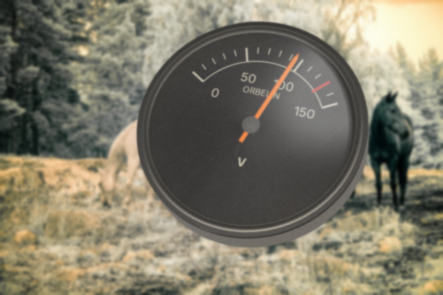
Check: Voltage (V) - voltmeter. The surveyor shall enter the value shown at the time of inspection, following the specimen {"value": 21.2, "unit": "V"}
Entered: {"value": 95, "unit": "V"}
